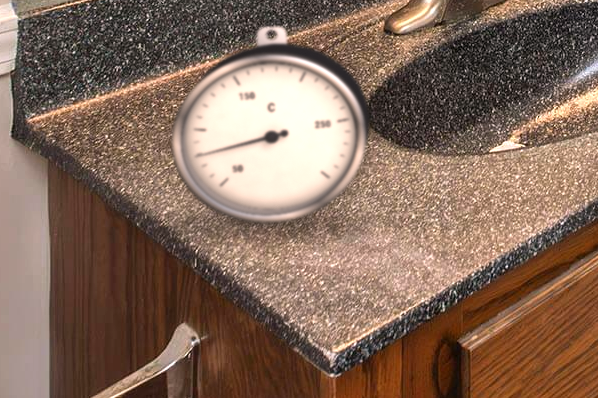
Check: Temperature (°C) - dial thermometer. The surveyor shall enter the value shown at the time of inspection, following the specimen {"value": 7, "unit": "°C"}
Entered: {"value": 80, "unit": "°C"}
